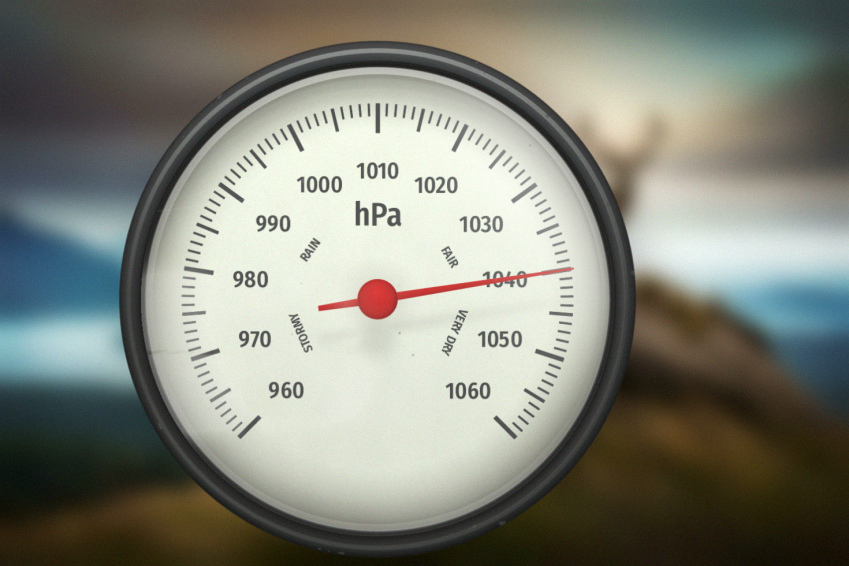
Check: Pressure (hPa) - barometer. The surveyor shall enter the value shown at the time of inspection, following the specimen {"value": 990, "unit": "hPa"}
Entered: {"value": 1040, "unit": "hPa"}
